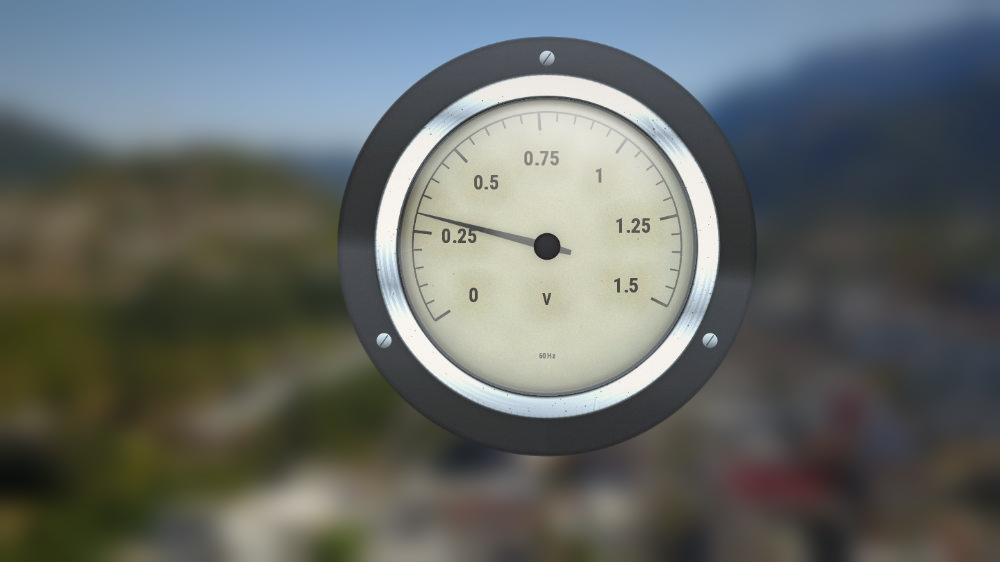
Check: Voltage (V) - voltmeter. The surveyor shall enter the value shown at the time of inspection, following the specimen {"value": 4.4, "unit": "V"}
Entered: {"value": 0.3, "unit": "V"}
